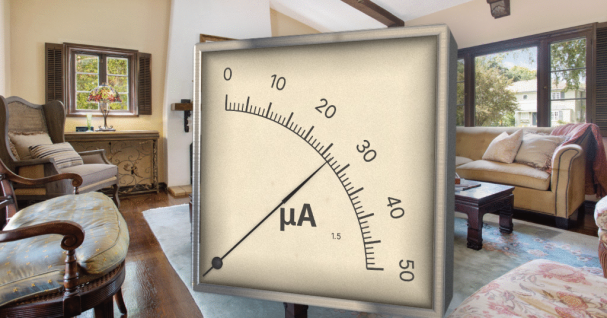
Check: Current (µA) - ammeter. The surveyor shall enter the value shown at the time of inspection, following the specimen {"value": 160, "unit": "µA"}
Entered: {"value": 27, "unit": "µA"}
